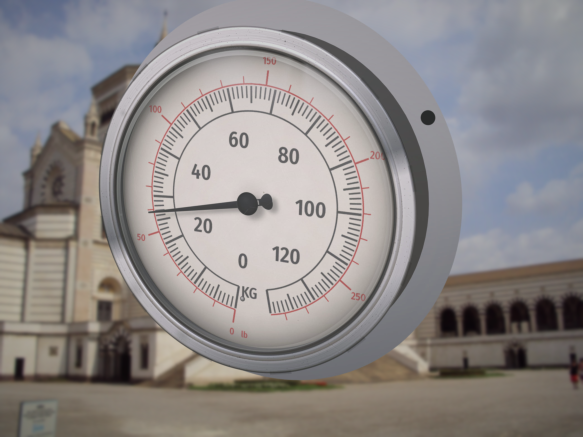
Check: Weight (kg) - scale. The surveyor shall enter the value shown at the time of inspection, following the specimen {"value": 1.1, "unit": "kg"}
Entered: {"value": 27, "unit": "kg"}
